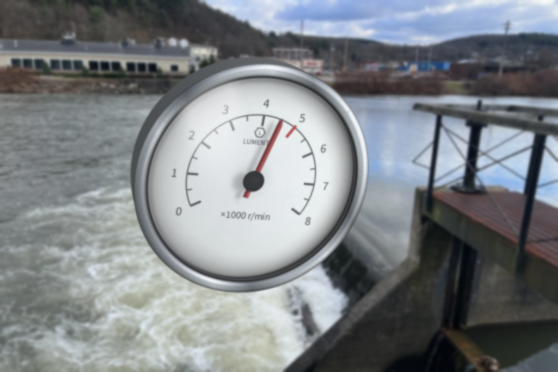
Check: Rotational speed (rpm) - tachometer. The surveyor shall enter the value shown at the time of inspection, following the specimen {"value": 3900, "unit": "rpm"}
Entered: {"value": 4500, "unit": "rpm"}
